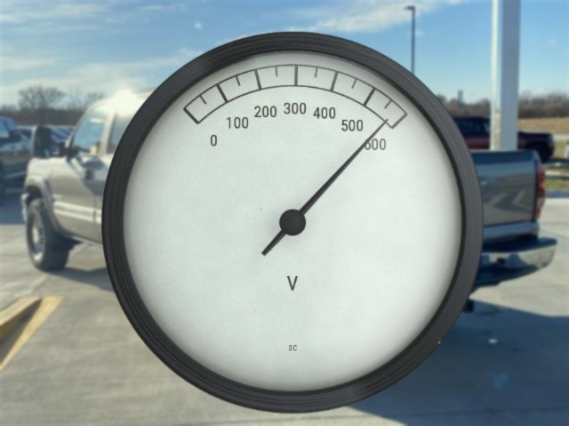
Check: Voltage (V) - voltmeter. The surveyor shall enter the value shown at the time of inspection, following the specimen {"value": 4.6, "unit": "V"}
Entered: {"value": 575, "unit": "V"}
